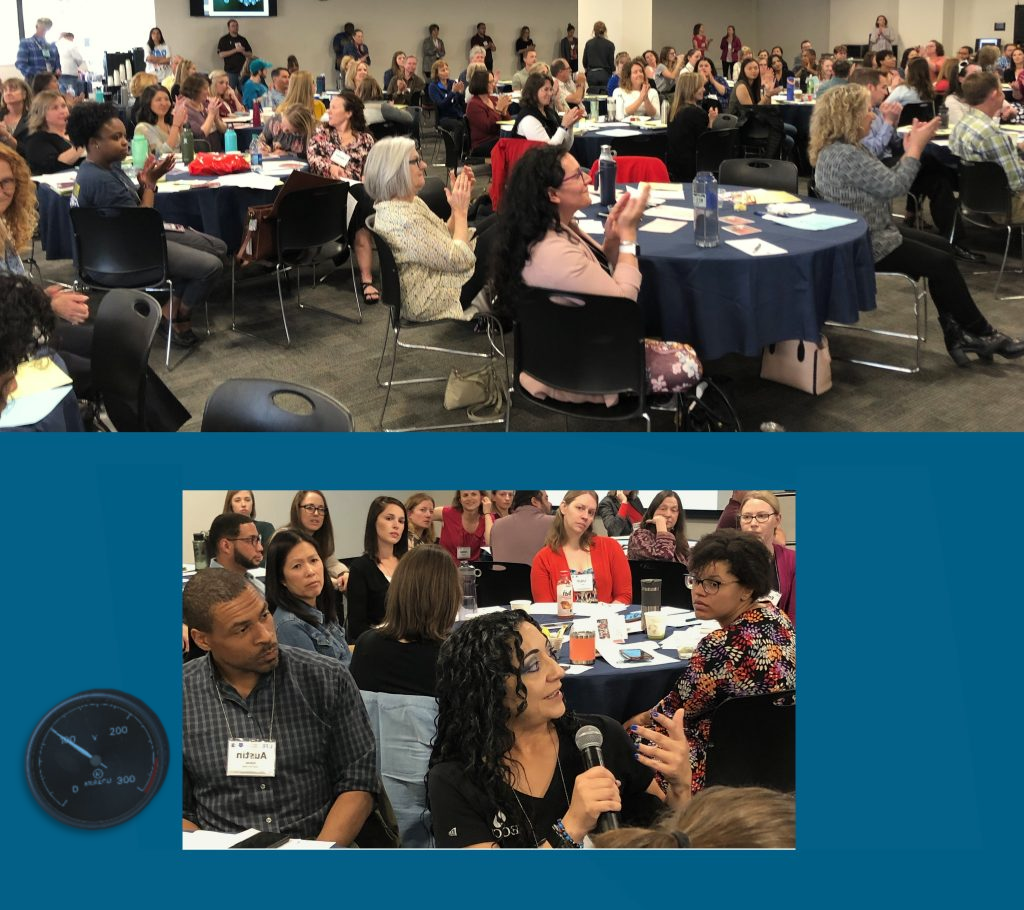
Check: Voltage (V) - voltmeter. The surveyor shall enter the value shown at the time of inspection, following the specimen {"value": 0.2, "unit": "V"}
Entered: {"value": 100, "unit": "V"}
